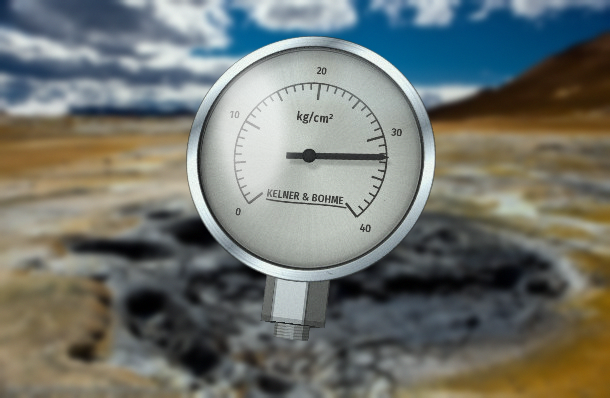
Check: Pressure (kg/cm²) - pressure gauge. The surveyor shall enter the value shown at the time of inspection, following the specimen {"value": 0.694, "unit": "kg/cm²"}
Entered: {"value": 32.5, "unit": "kg/cm²"}
